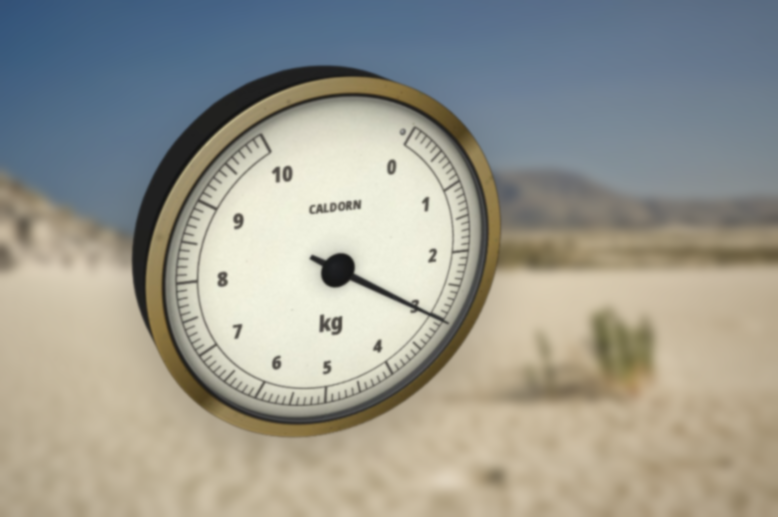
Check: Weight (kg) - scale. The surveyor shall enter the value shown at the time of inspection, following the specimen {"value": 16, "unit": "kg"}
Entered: {"value": 3, "unit": "kg"}
